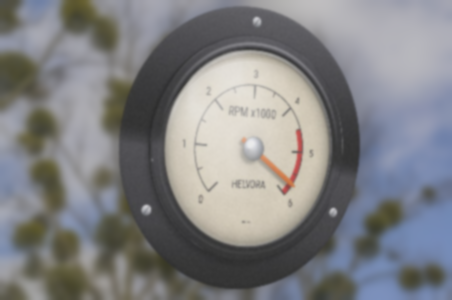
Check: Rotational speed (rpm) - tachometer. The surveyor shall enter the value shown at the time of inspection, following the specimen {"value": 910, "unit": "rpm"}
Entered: {"value": 5750, "unit": "rpm"}
